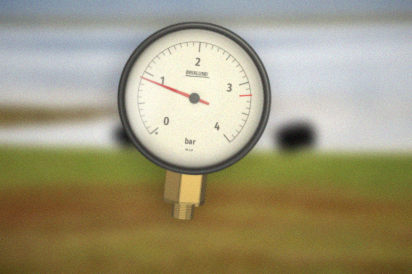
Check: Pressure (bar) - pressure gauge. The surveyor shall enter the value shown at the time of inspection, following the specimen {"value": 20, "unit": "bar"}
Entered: {"value": 0.9, "unit": "bar"}
